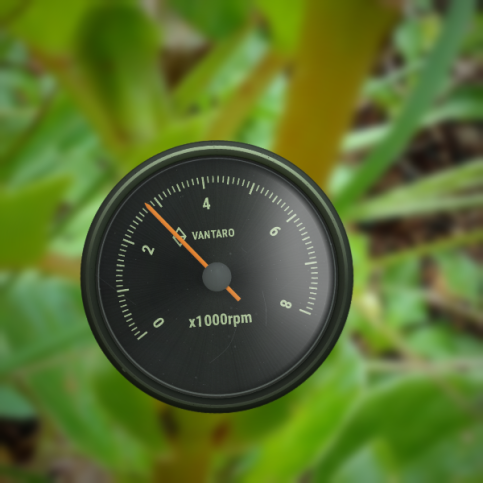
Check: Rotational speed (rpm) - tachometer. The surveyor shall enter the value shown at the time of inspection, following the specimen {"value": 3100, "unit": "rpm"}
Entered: {"value": 2800, "unit": "rpm"}
